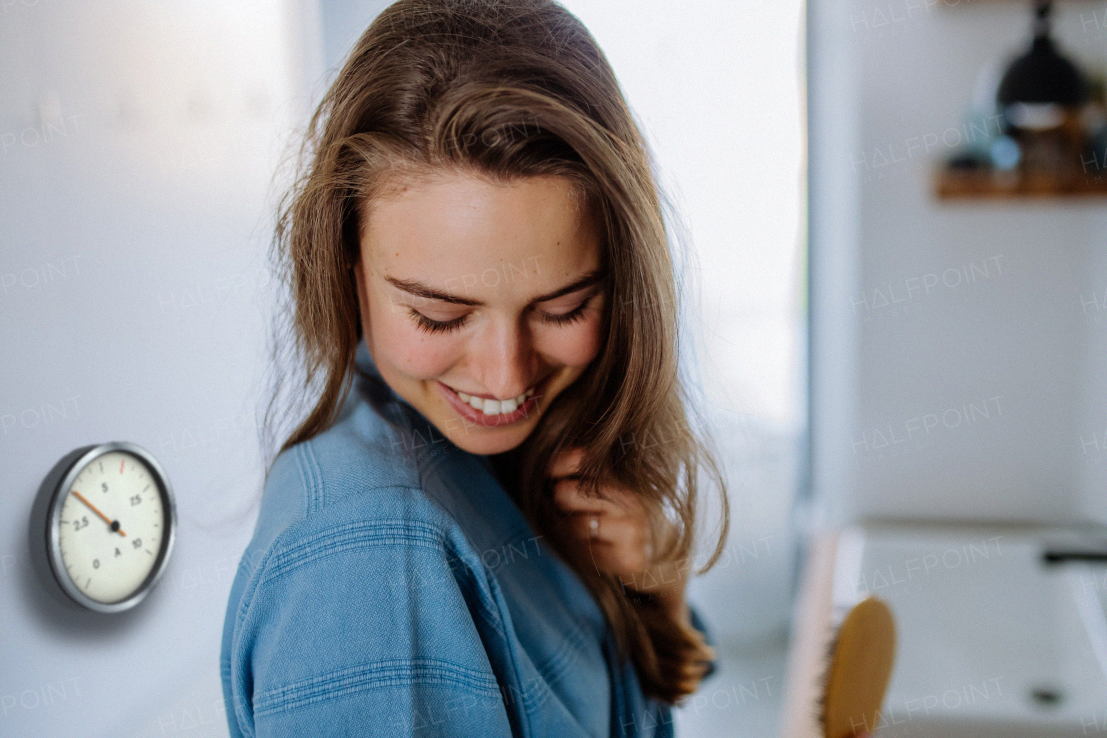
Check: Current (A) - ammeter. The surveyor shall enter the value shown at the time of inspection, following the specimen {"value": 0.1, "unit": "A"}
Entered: {"value": 3.5, "unit": "A"}
